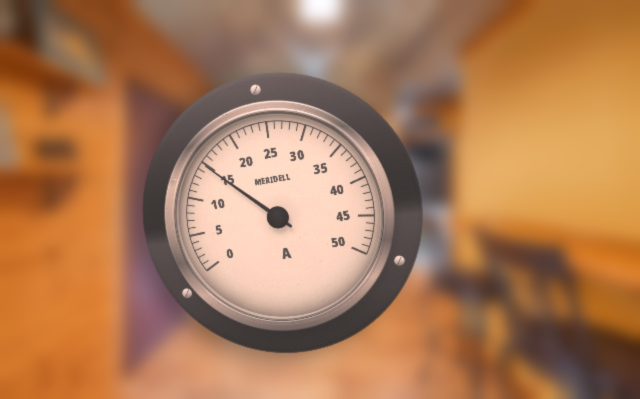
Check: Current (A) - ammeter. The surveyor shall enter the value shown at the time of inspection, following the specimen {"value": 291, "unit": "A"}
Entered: {"value": 15, "unit": "A"}
